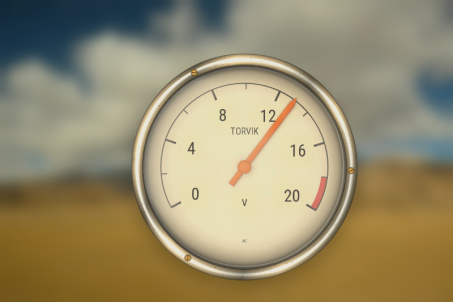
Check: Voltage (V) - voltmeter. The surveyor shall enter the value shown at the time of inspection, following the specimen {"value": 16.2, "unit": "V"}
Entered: {"value": 13, "unit": "V"}
